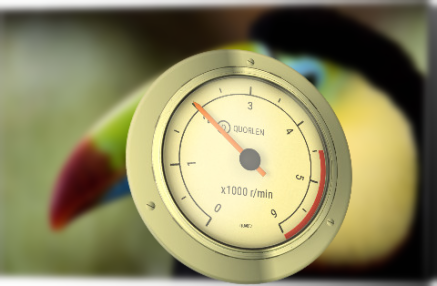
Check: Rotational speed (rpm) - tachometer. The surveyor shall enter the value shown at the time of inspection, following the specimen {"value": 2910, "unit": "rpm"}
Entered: {"value": 2000, "unit": "rpm"}
